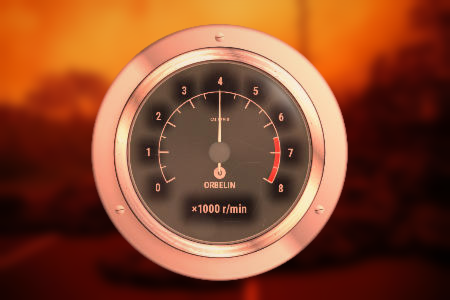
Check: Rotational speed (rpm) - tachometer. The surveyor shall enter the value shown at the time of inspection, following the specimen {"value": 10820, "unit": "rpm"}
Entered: {"value": 4000, "unit": "rpm"}
